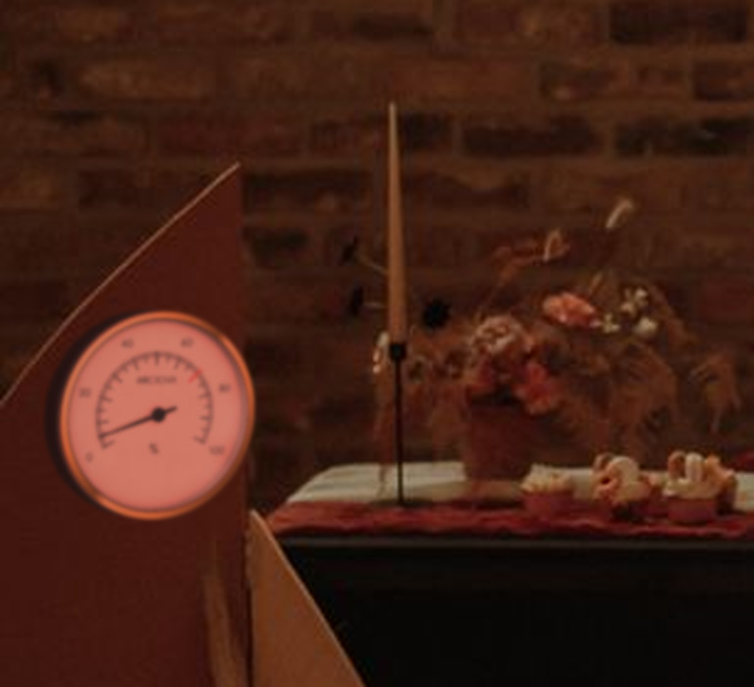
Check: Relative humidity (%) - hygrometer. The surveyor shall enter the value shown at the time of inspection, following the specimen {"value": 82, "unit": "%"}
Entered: {"value": 5, "unit": "%"}
